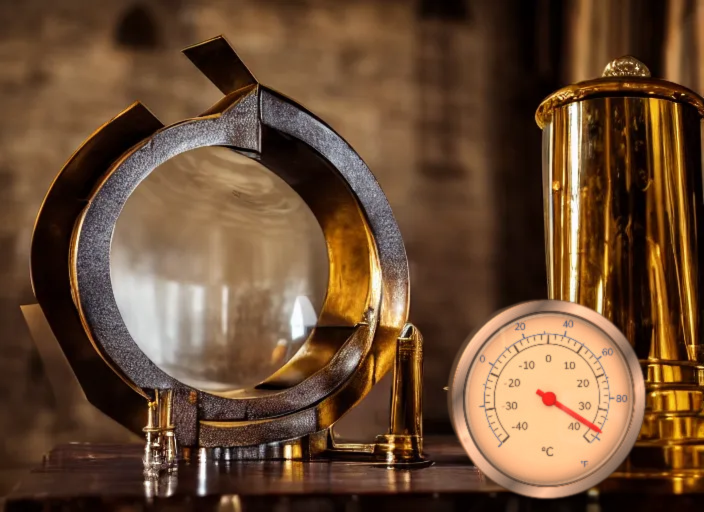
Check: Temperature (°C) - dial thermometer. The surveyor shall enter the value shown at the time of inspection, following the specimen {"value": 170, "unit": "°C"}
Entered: {"value": 36, "unit": "°C"}
